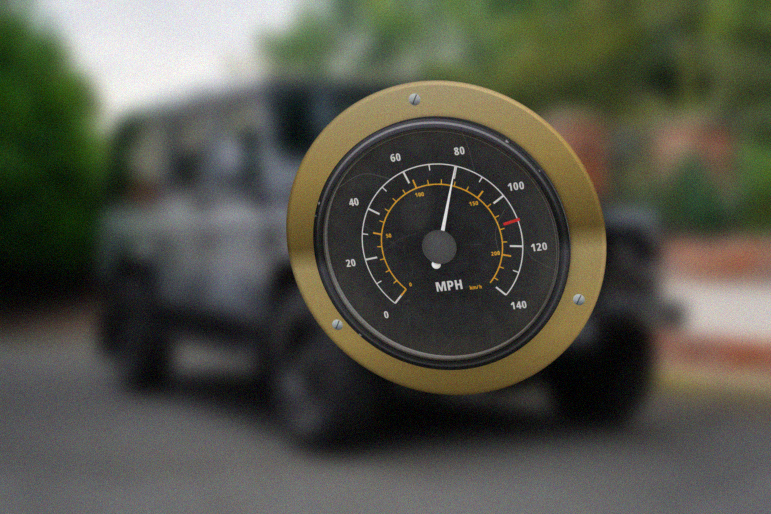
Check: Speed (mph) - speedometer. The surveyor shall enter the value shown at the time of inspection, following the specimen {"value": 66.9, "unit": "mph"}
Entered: {"value": 80, "unit": "mph"}
